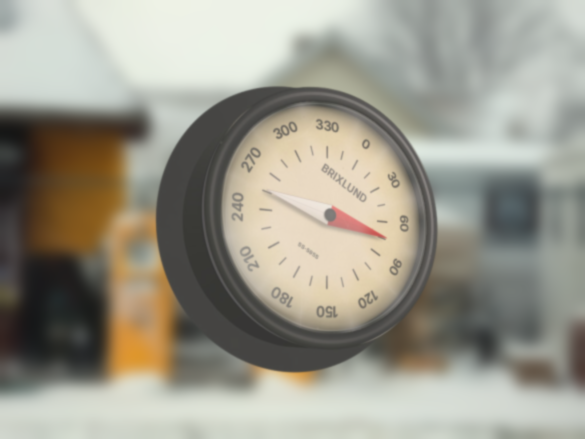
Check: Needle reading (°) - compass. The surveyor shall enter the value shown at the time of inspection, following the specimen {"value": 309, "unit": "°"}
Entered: {"value": 75, "unit": "°"}
